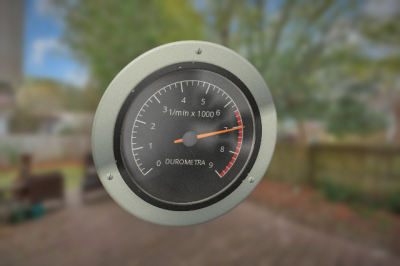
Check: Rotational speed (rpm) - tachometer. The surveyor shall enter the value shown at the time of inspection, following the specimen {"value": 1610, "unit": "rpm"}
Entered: {"value": 7000, "unit": "rpm"}
